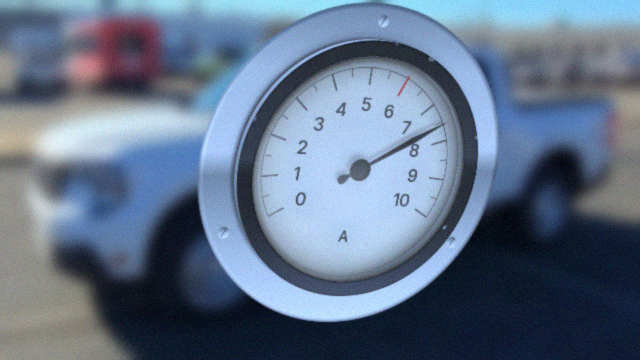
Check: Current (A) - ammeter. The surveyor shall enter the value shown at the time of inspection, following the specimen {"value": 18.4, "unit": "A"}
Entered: {"value": 7.5, "unit": "A"}
